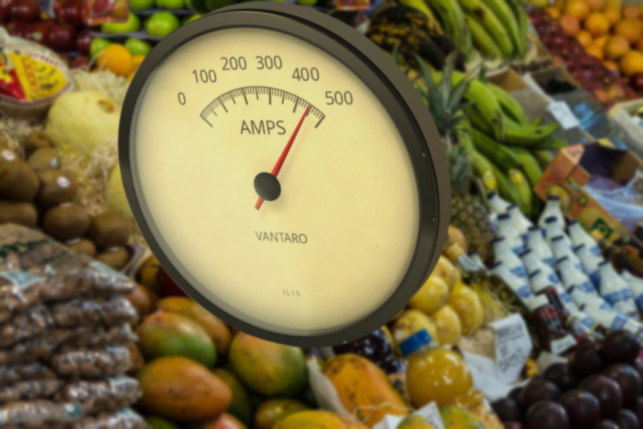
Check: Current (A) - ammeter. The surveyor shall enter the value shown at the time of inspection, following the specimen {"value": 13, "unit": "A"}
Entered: {"value": 450, "unit": "A"}
